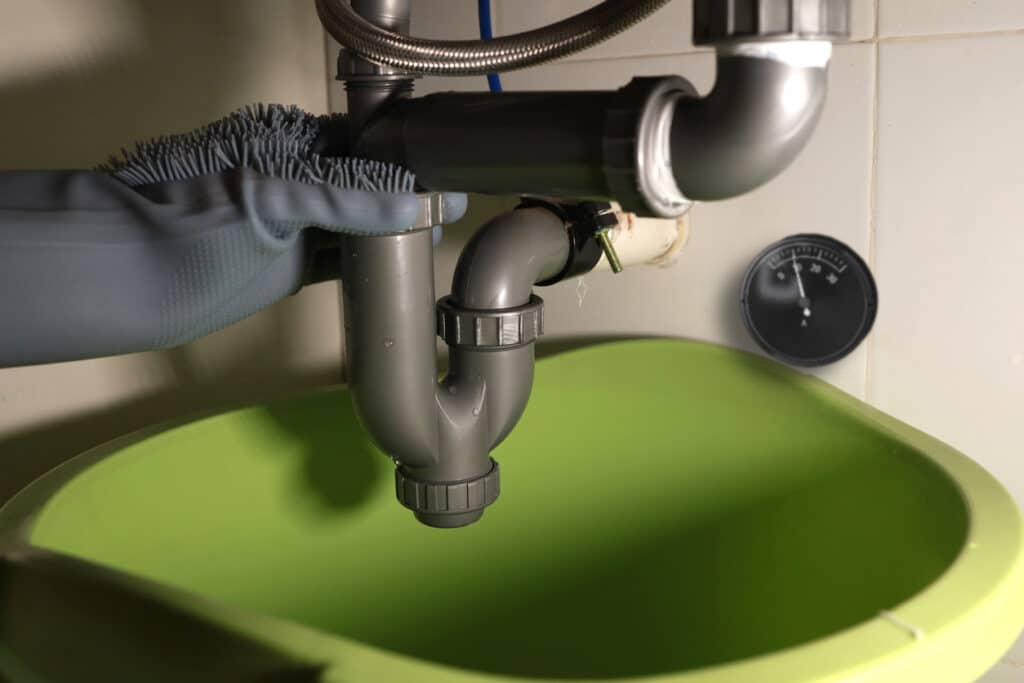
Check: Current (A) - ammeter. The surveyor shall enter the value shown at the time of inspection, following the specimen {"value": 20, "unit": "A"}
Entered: {"value": 10, "unit": "A"}
